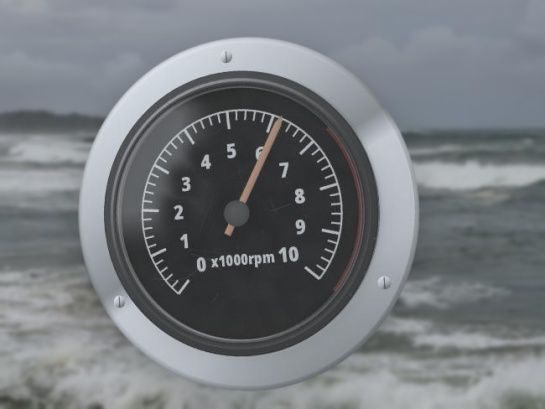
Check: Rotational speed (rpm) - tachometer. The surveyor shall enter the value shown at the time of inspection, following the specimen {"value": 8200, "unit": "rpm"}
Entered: {"value": 6200, "unit": "rpm"}
